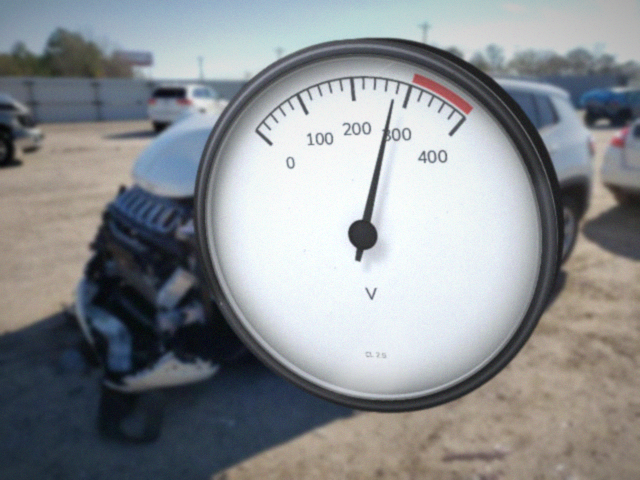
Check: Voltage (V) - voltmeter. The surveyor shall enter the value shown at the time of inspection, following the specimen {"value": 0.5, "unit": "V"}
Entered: {"value": 280, "unit": "V"}
